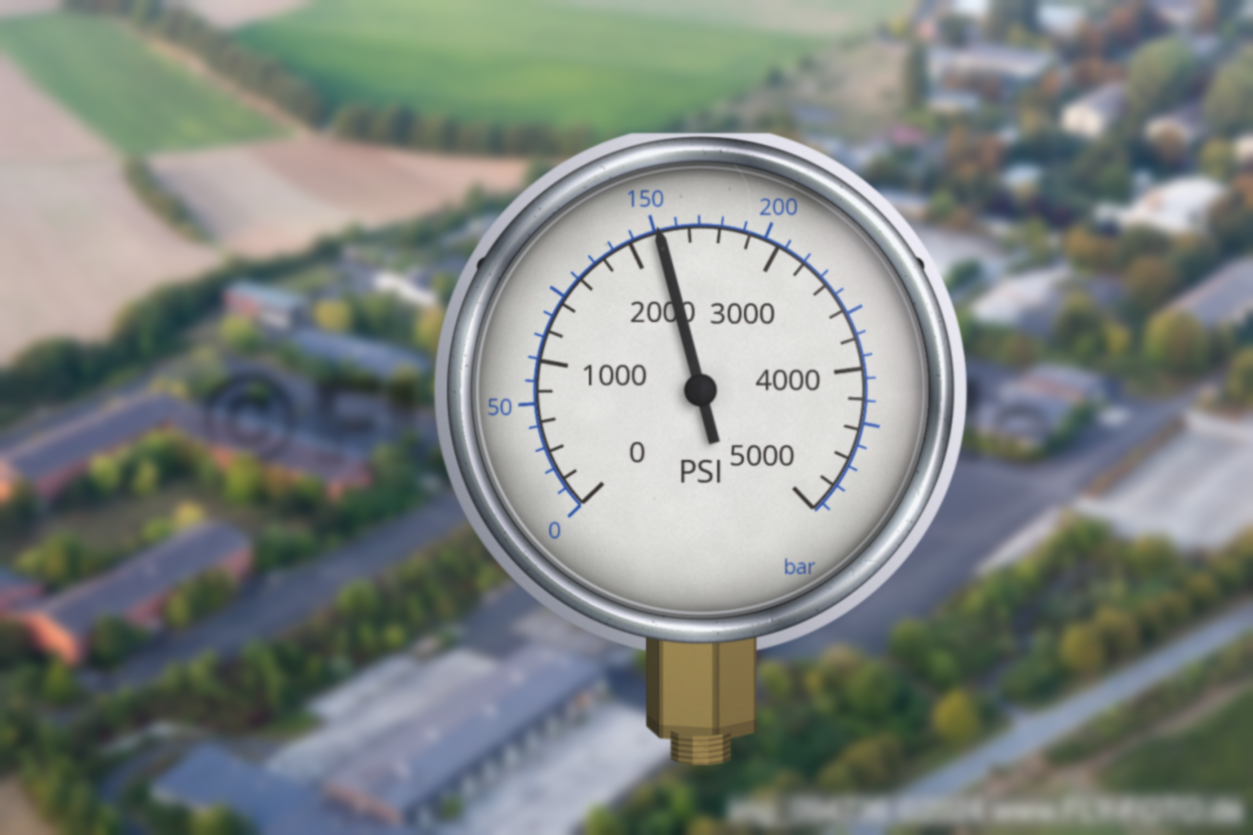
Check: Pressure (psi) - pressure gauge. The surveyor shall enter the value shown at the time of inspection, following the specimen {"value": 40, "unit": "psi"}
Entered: {"value": 2200, "unit": "psi"}
